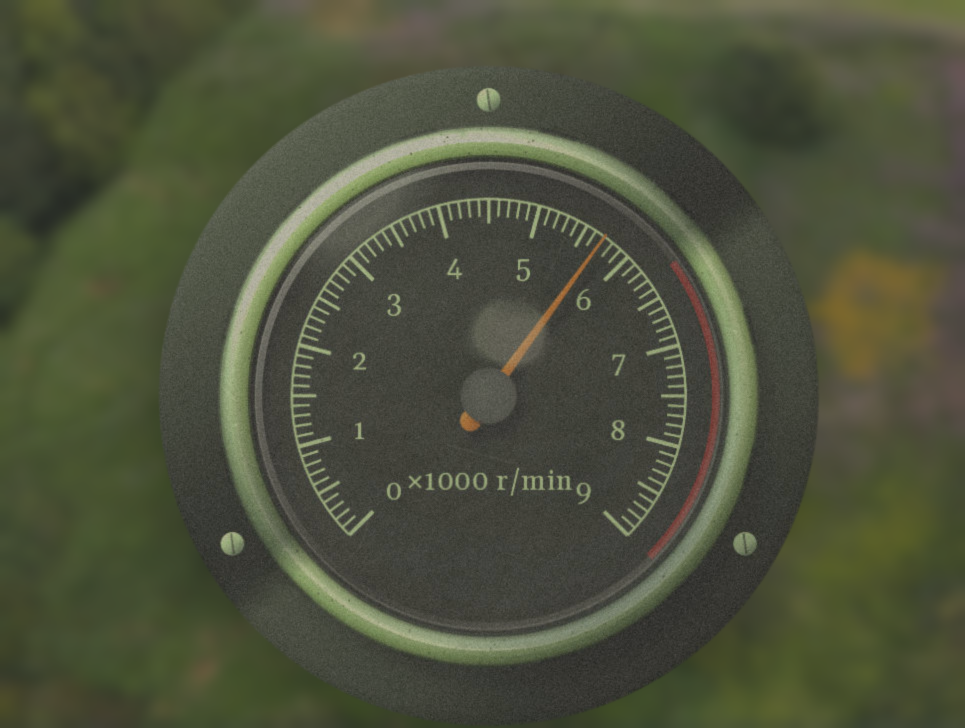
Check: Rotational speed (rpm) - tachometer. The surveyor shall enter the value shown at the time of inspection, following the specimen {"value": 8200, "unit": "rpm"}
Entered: {"value": 5700, "unit": "rpm"}
